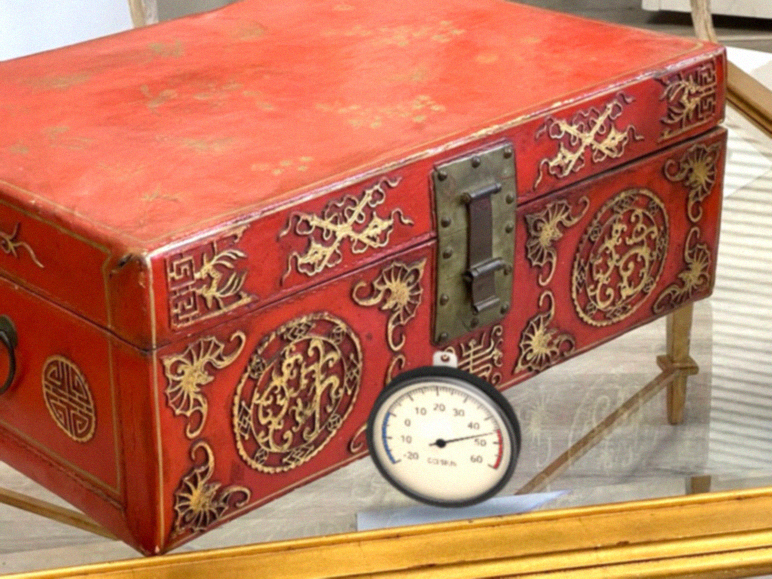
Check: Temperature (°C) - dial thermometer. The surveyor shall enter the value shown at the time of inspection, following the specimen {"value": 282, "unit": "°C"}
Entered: {"value": 45, "unit": "°C"}
